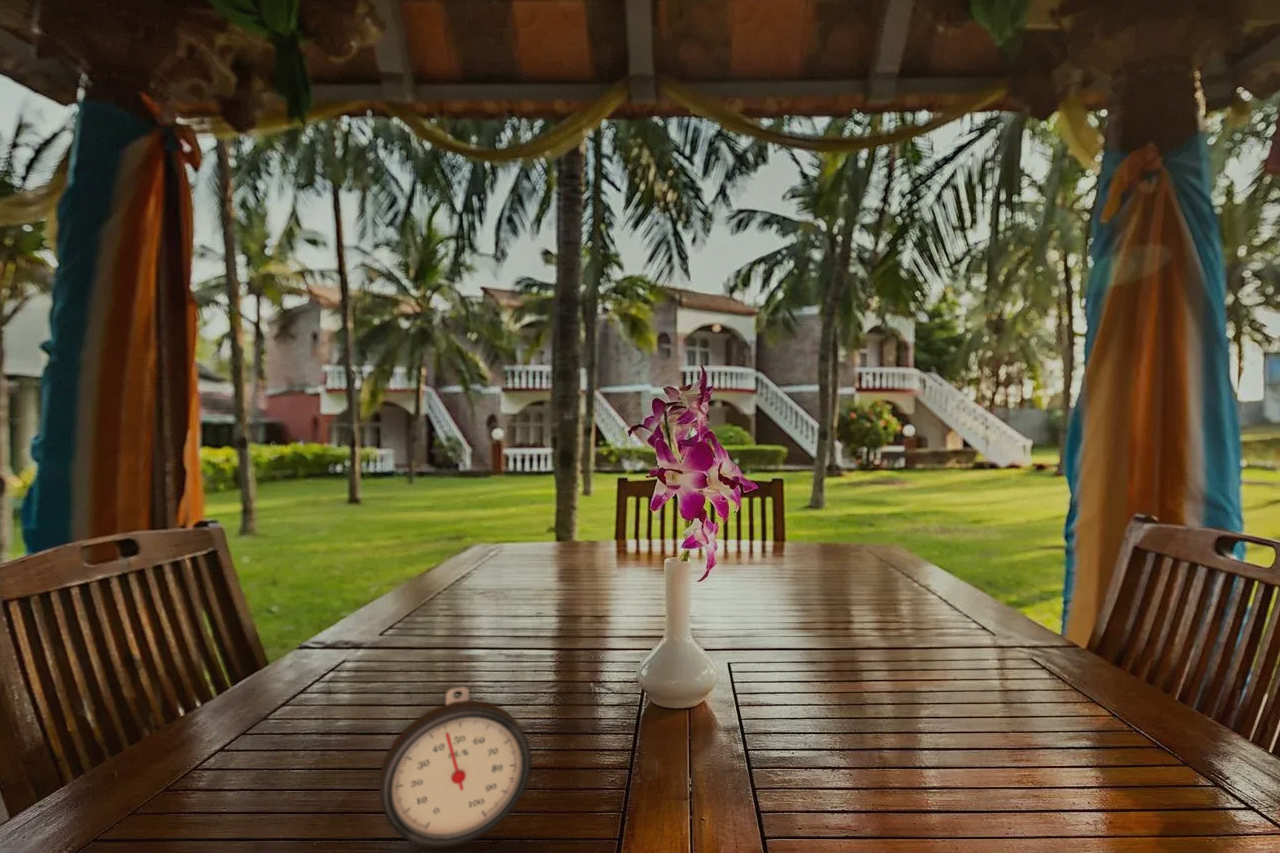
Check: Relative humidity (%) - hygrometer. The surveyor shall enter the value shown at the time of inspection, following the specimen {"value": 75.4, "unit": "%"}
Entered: {"value": 45, "unit": "%"}
